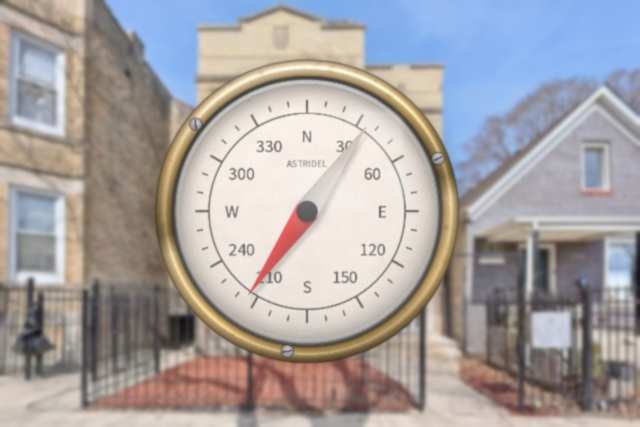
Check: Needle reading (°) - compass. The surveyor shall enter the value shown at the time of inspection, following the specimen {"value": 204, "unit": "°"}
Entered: {"value": 215, "unit": "°"}
